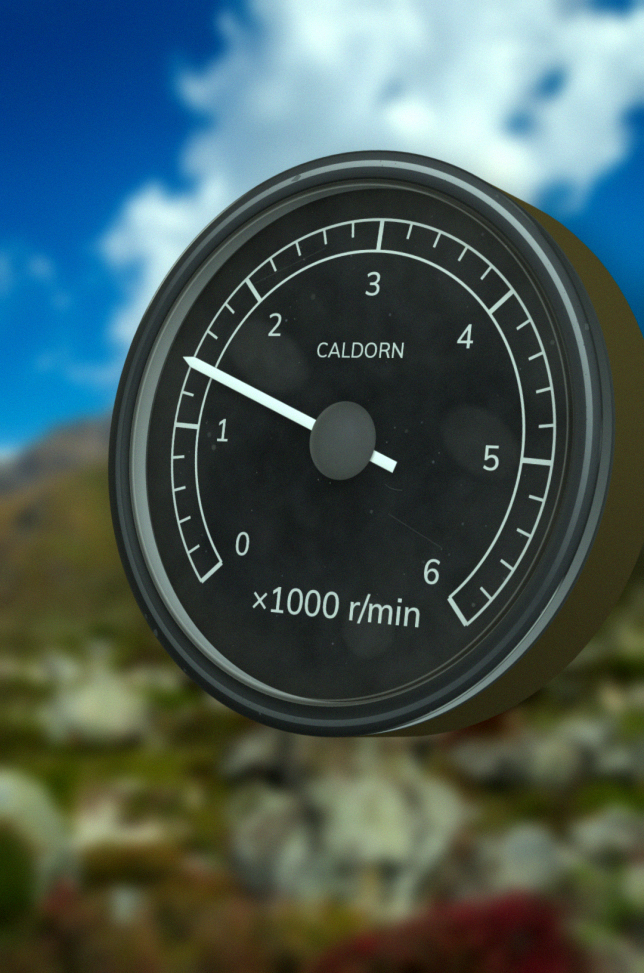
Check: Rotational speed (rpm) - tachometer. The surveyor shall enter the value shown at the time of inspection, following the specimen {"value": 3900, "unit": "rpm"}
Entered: {"value": 1400, "unit": "rpm"}
